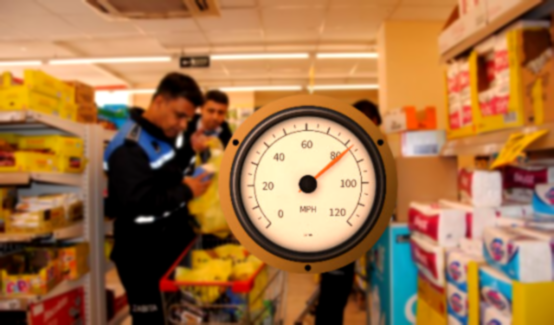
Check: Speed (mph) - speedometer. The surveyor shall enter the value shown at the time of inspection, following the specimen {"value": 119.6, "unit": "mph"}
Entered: {"value": 82.5, "unit": "mph"}
